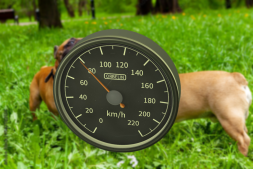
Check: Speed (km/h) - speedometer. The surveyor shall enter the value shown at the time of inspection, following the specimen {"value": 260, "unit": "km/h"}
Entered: {"value": 80, "unit": "km/h"}
